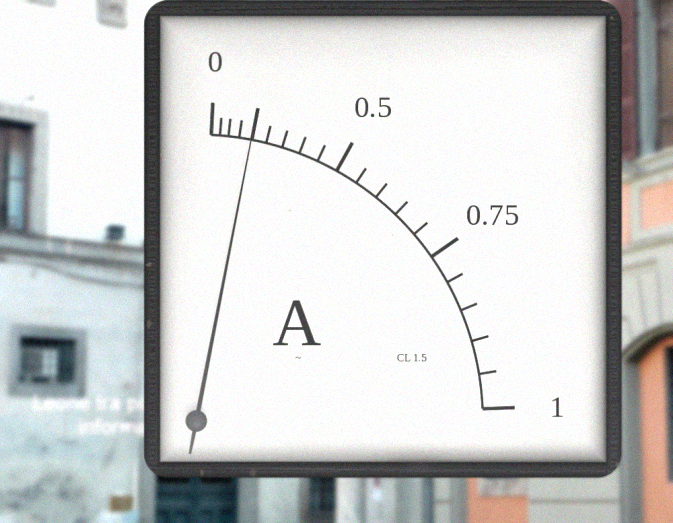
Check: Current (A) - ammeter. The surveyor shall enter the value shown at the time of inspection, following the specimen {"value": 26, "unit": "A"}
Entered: {"value": 0.25, "unit": "A"}
